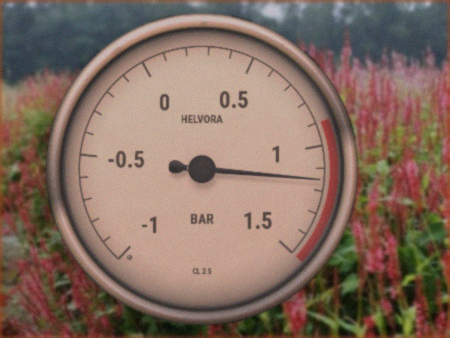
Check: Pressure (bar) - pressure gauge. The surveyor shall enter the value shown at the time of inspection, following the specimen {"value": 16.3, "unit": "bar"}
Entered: {"value": 1.15, "unit": "bar"}
